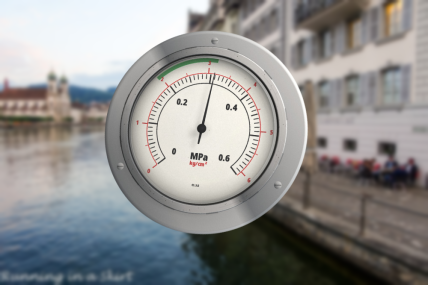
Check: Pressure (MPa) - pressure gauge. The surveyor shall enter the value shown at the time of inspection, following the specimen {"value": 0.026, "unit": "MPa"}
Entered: {"value": 0.31, "unit": "MPa"}
